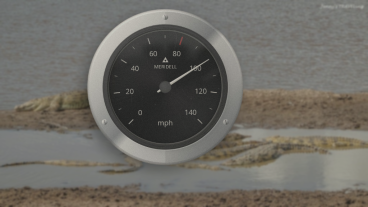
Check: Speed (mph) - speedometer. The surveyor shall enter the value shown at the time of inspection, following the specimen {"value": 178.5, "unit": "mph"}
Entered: {"value": 100, "unit": "mph"}
